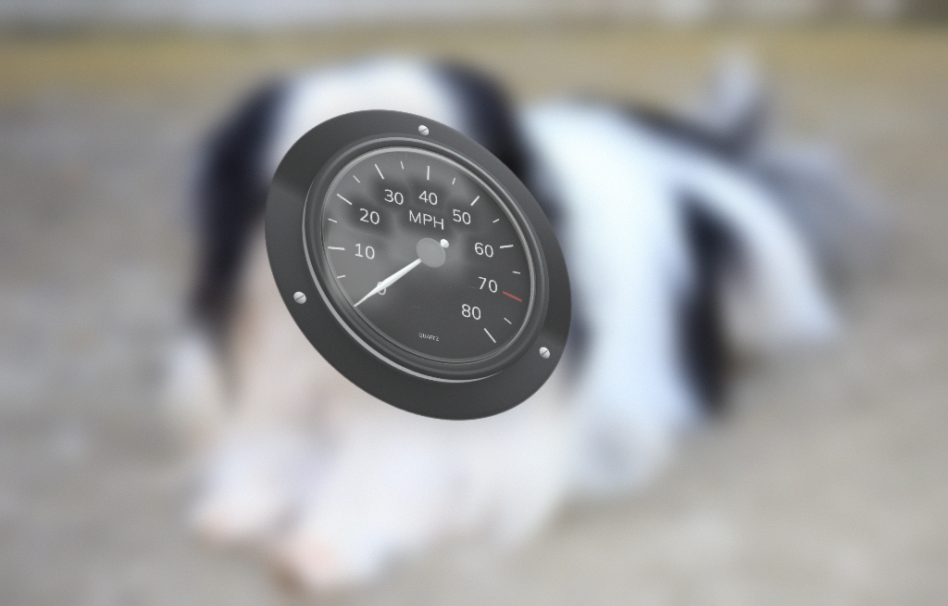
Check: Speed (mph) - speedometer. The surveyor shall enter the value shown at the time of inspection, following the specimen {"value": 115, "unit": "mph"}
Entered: {"value": 0, "unit": "mph"}
